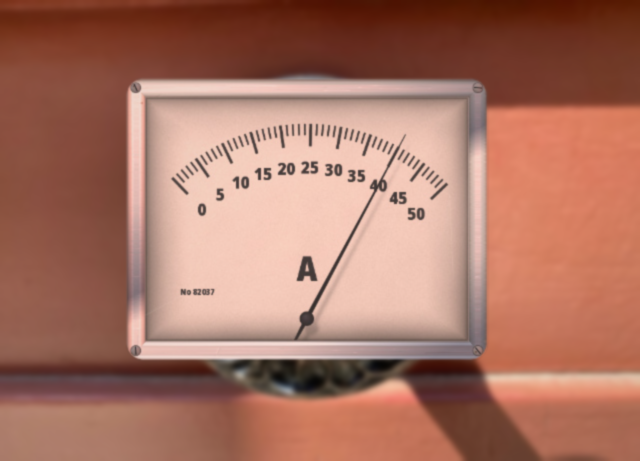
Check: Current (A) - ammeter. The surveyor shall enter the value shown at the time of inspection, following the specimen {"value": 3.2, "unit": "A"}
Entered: {"value": 40, "unit": "A"}
